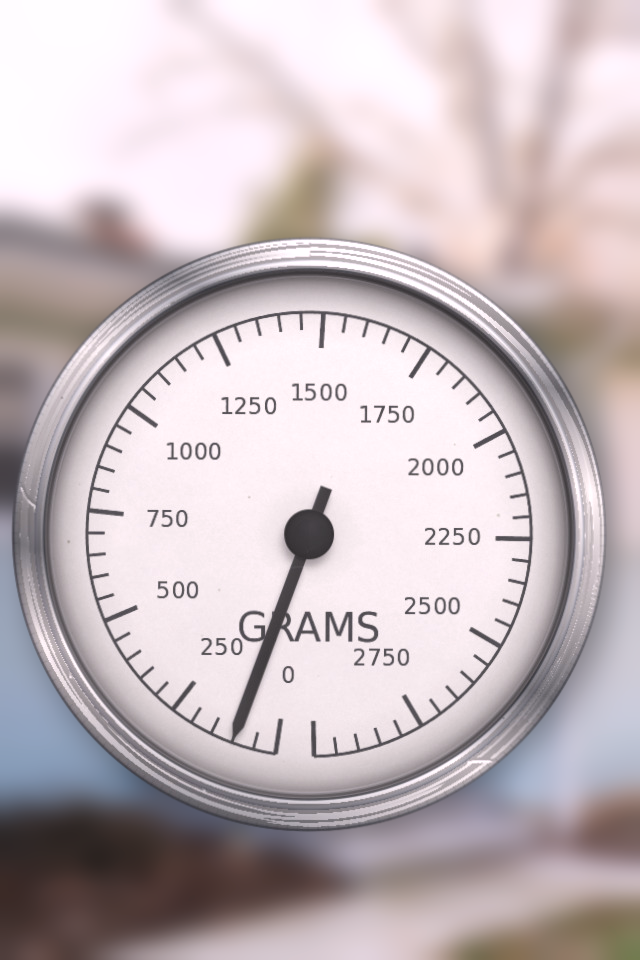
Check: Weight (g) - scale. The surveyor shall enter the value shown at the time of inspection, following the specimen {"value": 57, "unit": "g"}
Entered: {"value": 100, "unit": "g"}
